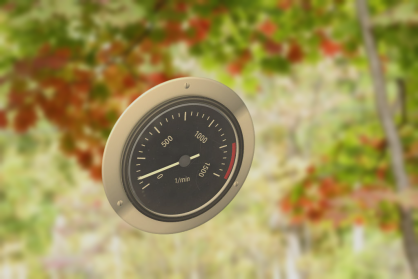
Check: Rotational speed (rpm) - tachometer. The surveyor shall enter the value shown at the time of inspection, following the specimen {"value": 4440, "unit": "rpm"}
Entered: {"value": 100, "unit": "rpm"}
